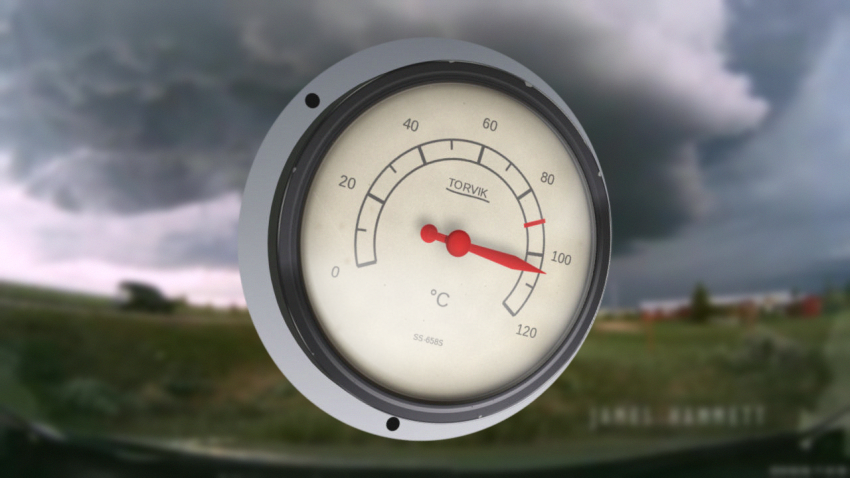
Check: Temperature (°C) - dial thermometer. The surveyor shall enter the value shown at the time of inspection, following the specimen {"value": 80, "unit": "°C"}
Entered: {"value": 105, "unit": "°C"}
